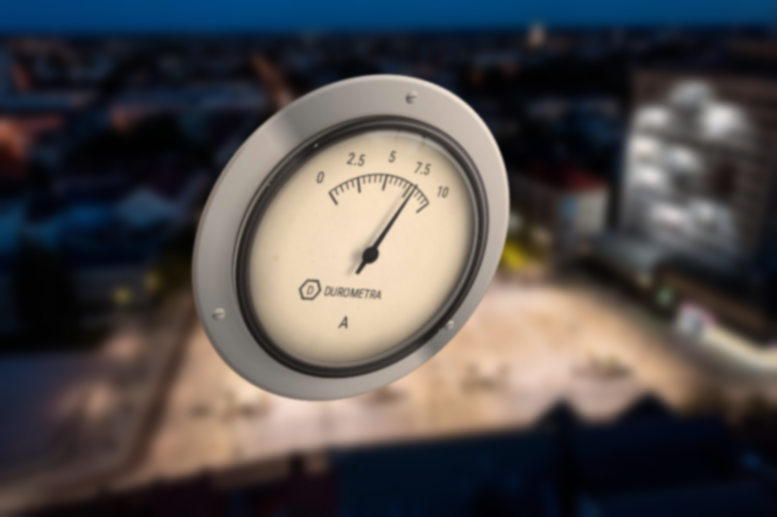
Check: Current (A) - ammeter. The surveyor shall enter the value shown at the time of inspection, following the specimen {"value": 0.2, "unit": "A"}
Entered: {"value": 7.5, "unit": "A"}
